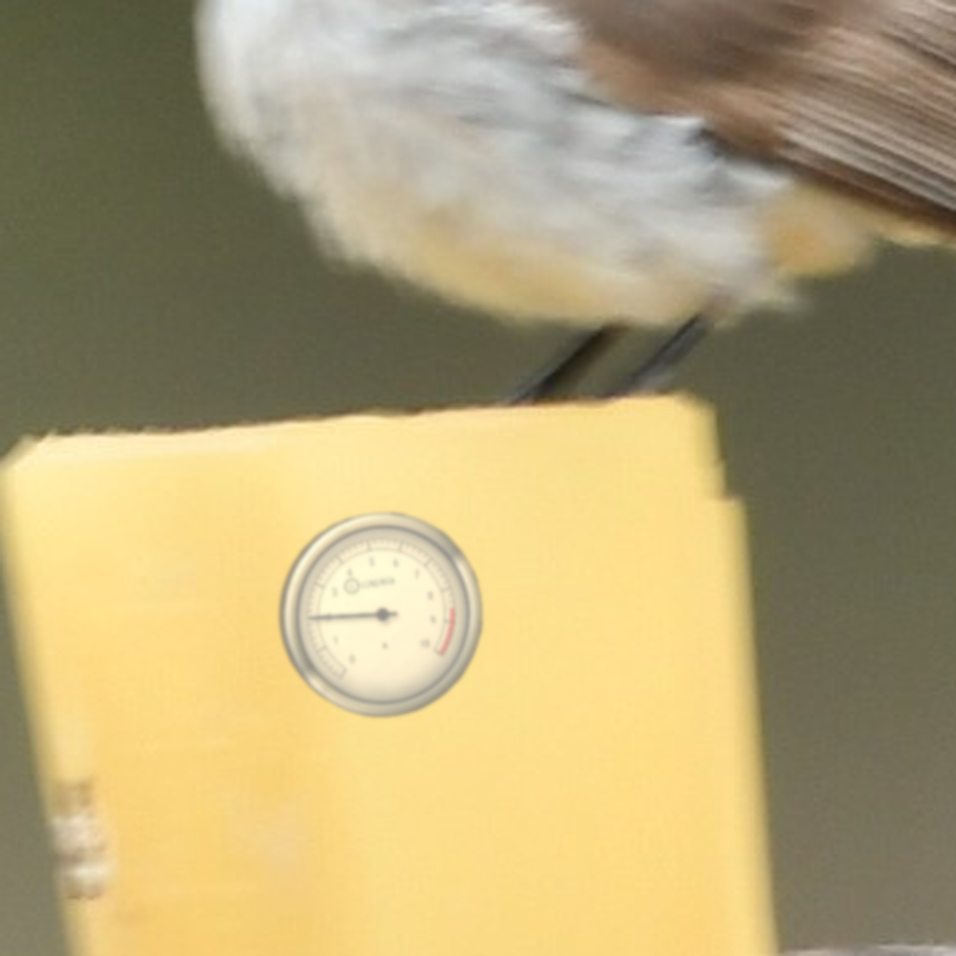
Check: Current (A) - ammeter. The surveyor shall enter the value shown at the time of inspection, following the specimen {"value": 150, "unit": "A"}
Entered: {"value": 2, "unit": "A"}
